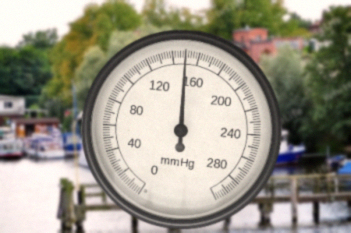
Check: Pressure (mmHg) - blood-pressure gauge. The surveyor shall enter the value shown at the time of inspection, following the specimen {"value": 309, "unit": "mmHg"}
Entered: {"value": 150, "unit": "mmHg"}
